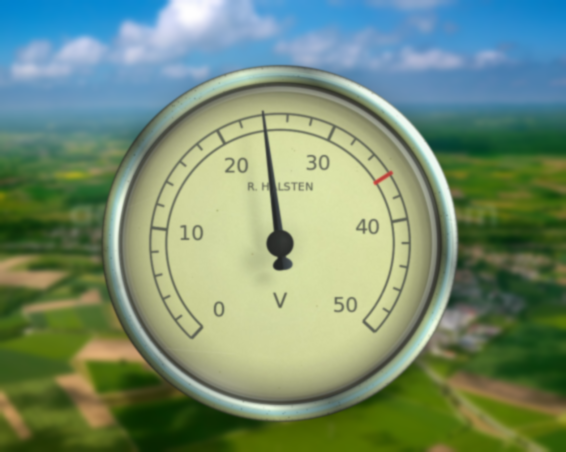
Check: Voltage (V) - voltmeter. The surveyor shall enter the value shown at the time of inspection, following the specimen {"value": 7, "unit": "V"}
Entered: {"value": 24, "unit": "V"}
